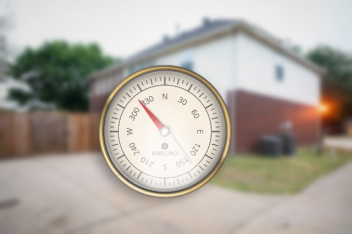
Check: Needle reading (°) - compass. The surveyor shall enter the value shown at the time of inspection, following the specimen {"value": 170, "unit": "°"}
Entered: {"value": 320, "unit": "°"}
